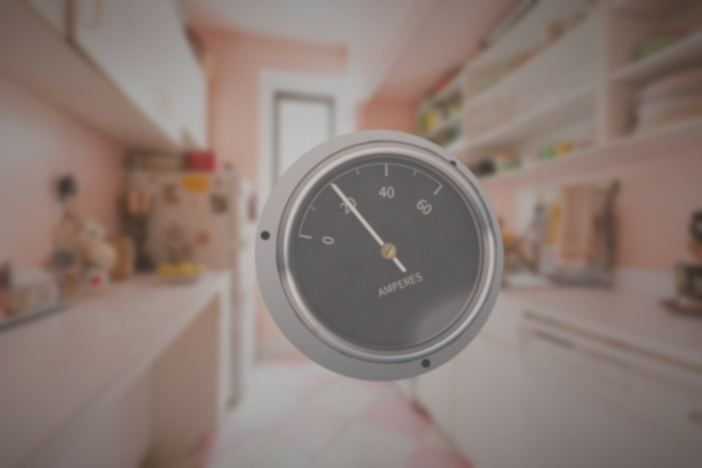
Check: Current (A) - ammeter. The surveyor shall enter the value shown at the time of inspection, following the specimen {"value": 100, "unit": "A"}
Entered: {"value": 20, "unit": "A"}
